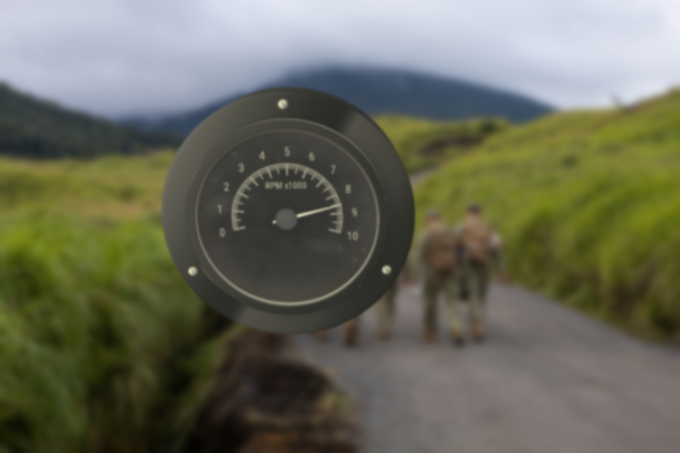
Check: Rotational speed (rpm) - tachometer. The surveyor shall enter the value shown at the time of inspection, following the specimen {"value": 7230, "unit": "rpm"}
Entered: {"value": 8500, "unit": "rpm"}
